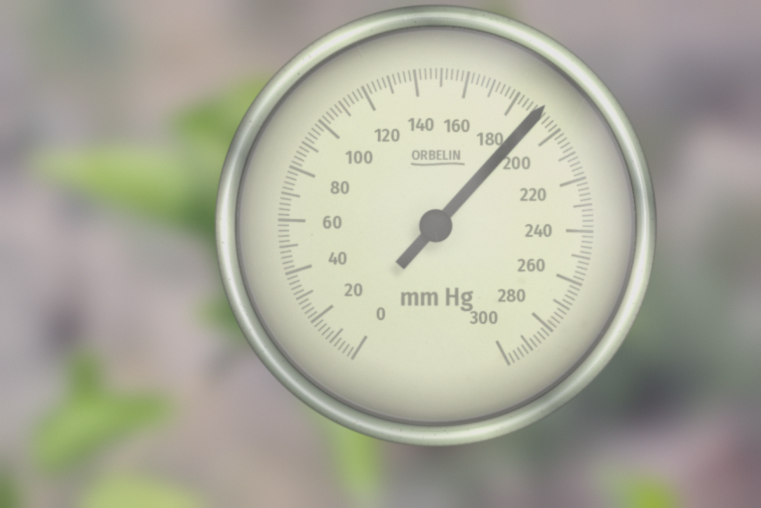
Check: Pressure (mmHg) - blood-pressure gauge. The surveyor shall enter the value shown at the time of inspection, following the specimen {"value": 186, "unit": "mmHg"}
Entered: {"value": 190, "unit": "mmHg"}
